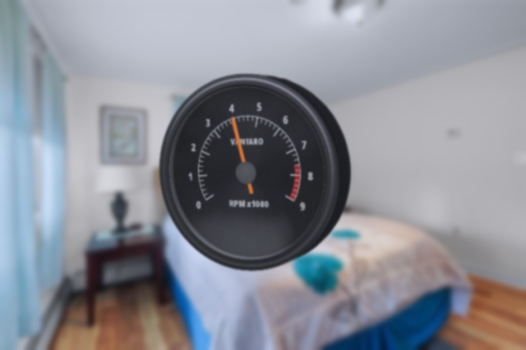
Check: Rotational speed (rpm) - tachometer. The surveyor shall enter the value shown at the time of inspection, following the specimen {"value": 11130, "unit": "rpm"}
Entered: {"value": 4000, "unit": "rpm"}
